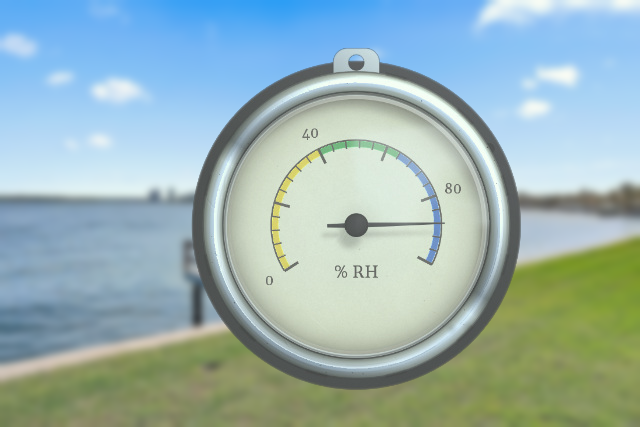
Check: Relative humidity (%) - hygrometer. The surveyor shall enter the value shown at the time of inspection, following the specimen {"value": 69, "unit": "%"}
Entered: {"value": 88, "unit": "%"}
